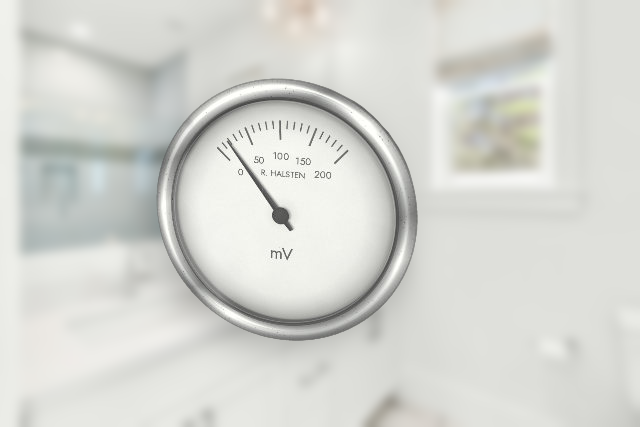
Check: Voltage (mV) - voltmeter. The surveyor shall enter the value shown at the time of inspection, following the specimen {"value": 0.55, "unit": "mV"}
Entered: {"value": 20, "unit": "mV"}
